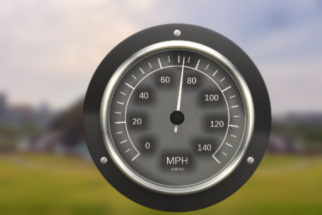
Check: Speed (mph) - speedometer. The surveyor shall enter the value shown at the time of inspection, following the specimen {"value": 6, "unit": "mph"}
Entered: {"value": 72.5, "unit": "mph"}
